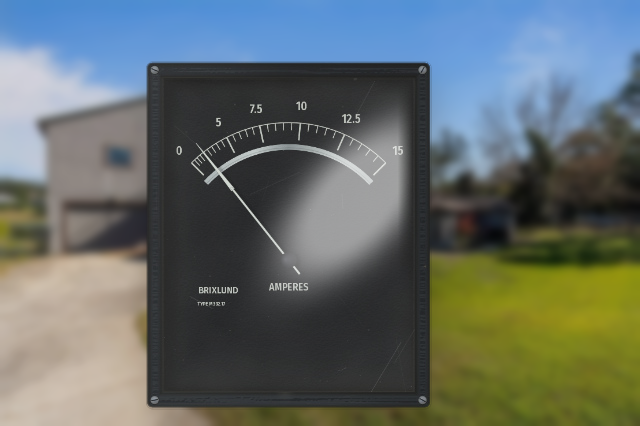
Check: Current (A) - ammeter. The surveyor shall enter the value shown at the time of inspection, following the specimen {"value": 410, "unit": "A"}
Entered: {"value": 2.5, "unit": "A"}
